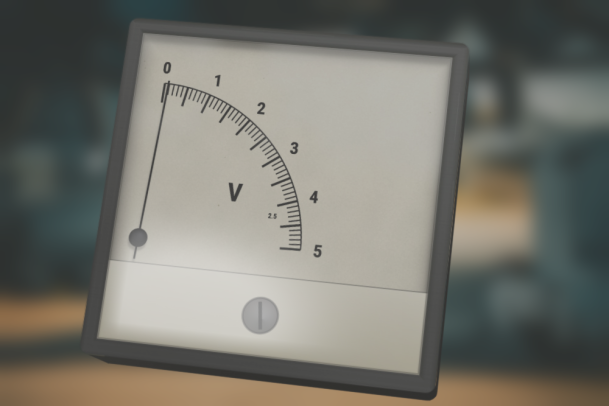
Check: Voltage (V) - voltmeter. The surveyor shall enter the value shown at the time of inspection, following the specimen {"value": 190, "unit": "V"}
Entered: {"value": 0.1, "unit": "V"}
